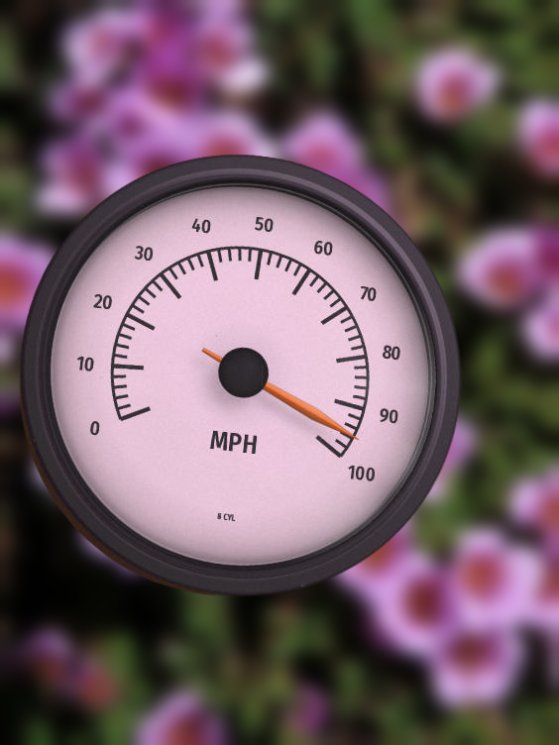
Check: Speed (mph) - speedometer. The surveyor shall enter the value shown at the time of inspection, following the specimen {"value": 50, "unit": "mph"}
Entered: {"value": 96, "unit": "mph"}
